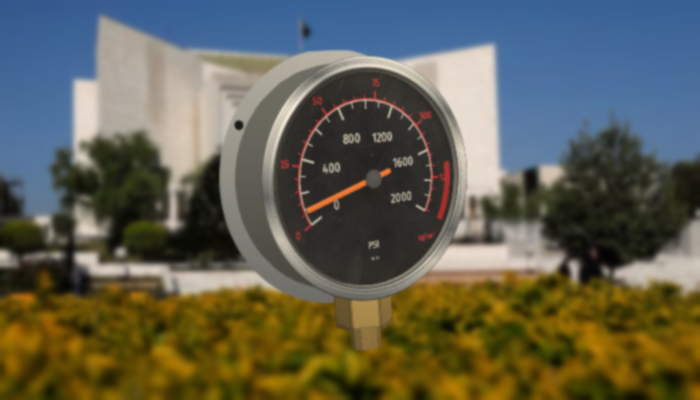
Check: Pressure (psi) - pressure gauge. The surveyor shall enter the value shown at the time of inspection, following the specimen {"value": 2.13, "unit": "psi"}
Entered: {"value": 100, "unit": "psi"}
